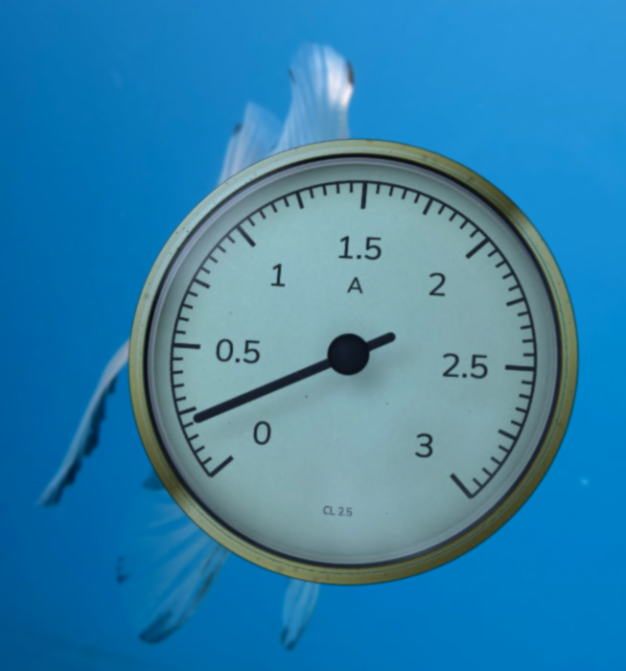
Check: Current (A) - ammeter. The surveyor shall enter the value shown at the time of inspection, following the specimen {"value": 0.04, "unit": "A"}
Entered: {"value": 0.2, "unit": "A"}
